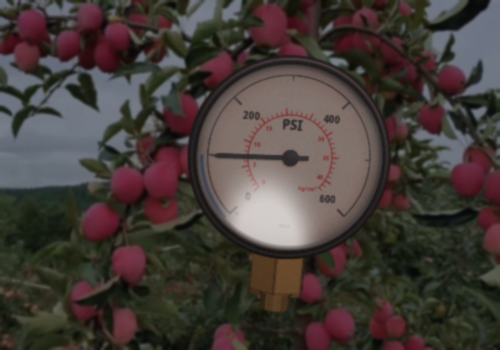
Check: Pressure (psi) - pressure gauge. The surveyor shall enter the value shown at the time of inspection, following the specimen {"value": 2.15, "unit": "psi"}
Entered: {"value": 100, "unit": "psi"}
